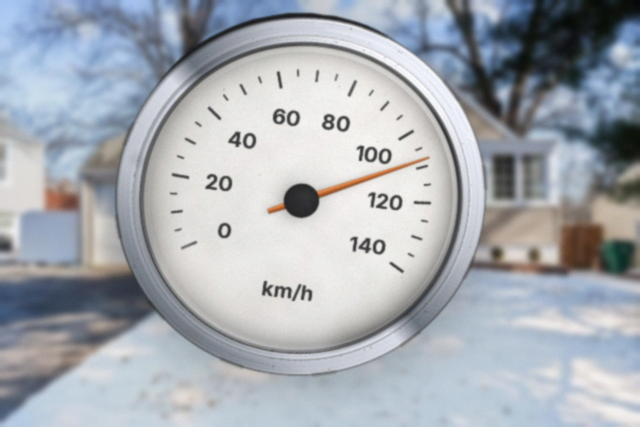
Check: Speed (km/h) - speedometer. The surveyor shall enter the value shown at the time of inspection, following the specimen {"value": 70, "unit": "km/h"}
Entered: {"value": 107.5, "unit": "km/h"}
